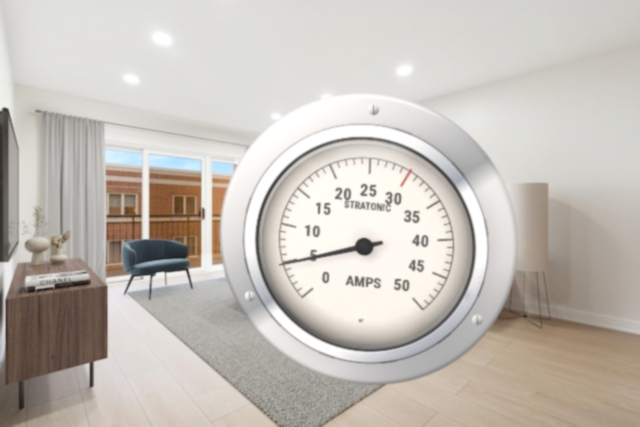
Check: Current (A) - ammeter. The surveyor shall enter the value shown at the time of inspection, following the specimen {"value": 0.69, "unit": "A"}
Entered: {"value": 5, "unit": "A"}
